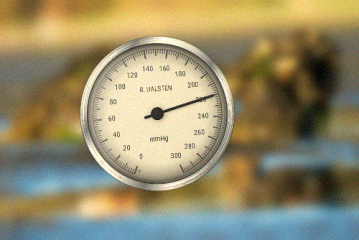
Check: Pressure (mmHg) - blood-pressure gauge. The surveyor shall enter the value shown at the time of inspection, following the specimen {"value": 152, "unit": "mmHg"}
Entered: {"value": 220, "unit": "mmHg"}
